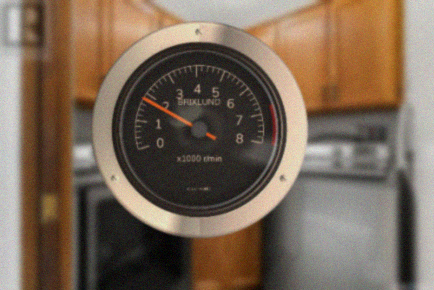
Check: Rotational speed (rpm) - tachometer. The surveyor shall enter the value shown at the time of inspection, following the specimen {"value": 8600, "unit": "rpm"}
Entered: {"value": 1800, "unit": "rpm"}
